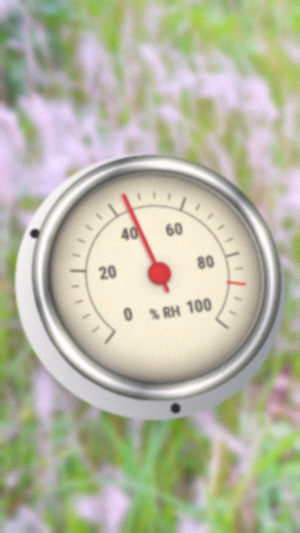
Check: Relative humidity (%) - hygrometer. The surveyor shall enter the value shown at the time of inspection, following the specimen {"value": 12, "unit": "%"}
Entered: {"value": 44, "unit": "%"}
